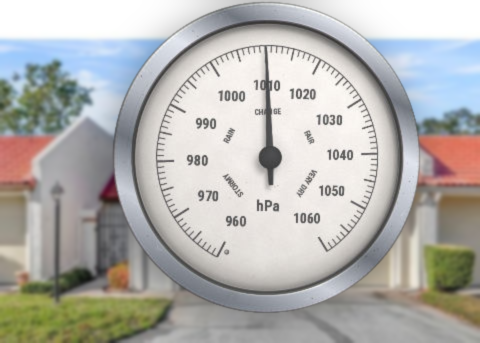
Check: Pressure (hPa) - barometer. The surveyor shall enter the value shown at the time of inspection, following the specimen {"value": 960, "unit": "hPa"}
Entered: {"value": 1010, "unit": "hPa"}
